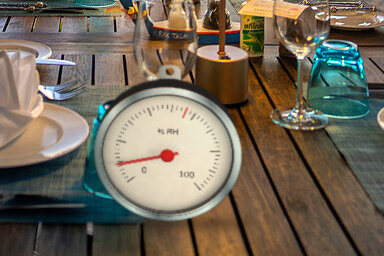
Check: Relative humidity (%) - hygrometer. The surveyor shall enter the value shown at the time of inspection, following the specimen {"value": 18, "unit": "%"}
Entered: {"value": 10, "unit": "%"}
